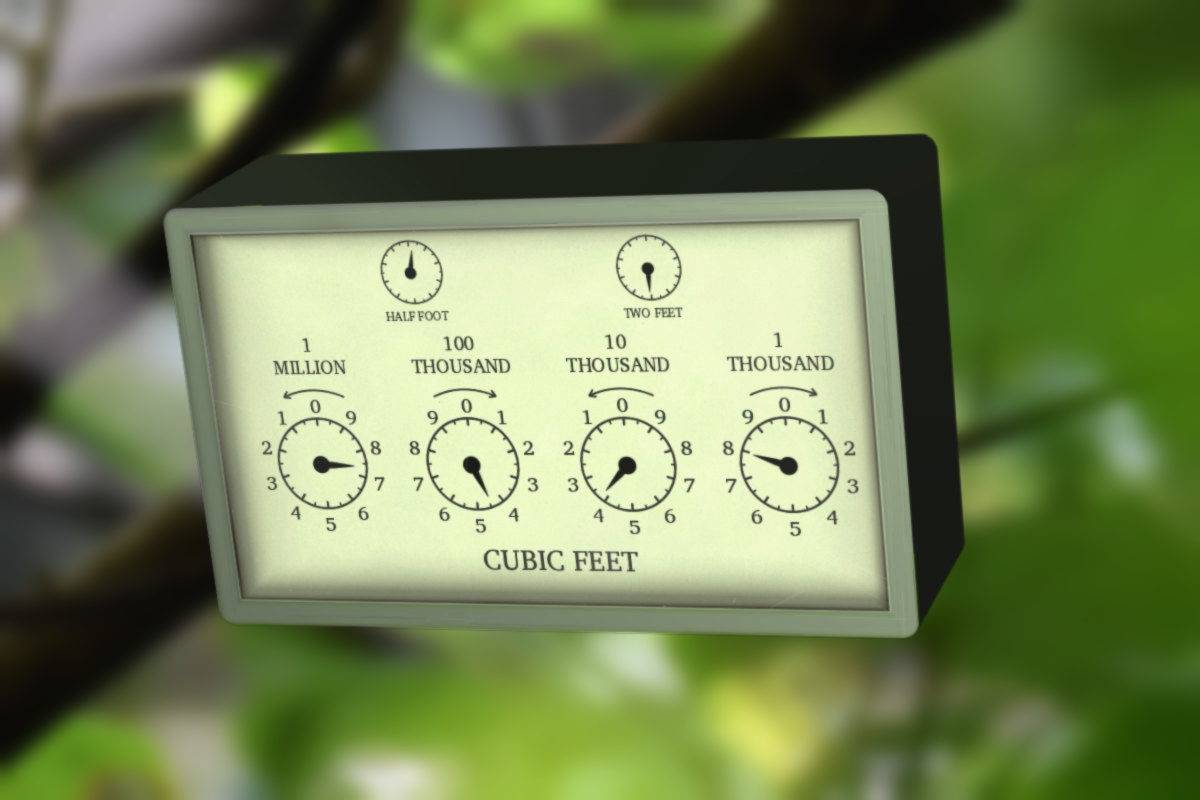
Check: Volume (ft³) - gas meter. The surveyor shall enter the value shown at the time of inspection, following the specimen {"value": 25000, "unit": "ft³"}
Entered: {"value": 743800, "unit": "ft³"}
